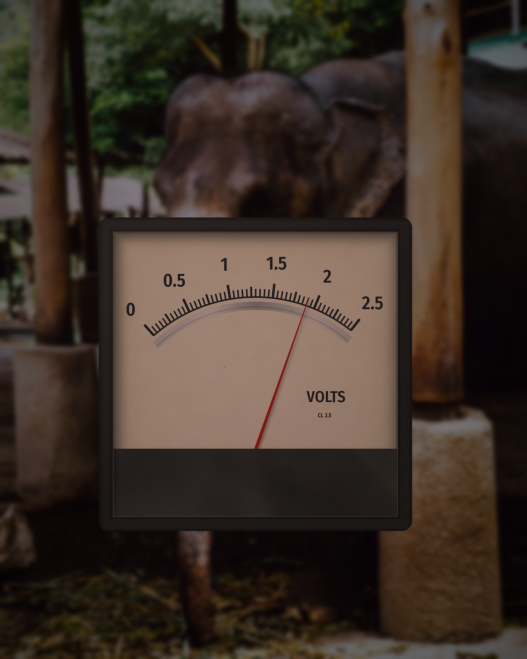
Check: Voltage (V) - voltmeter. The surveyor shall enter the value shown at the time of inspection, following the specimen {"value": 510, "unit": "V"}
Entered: {"value": 1.9, "unit": "V"}
